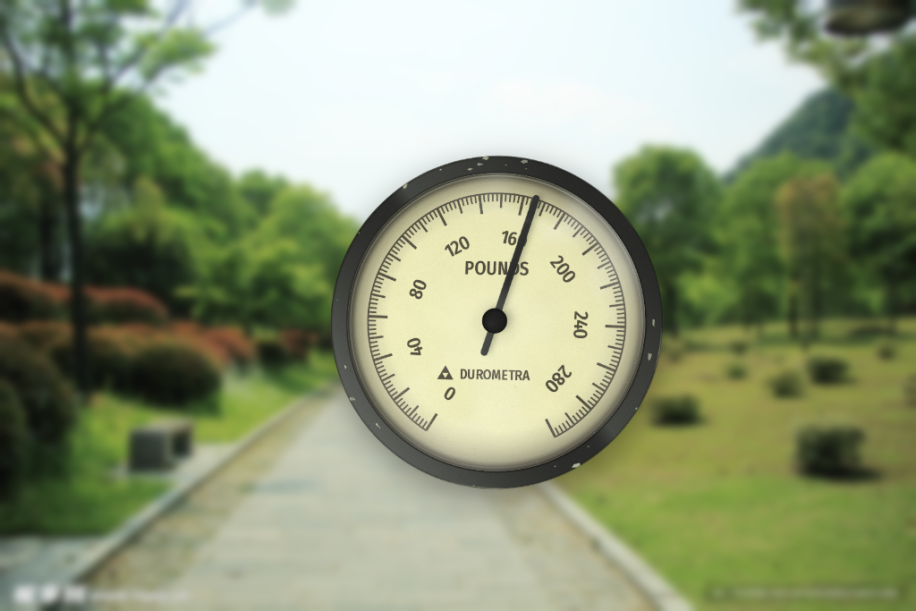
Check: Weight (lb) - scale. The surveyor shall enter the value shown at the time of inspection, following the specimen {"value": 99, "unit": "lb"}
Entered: {"value": 166, "unit": "lb"}
